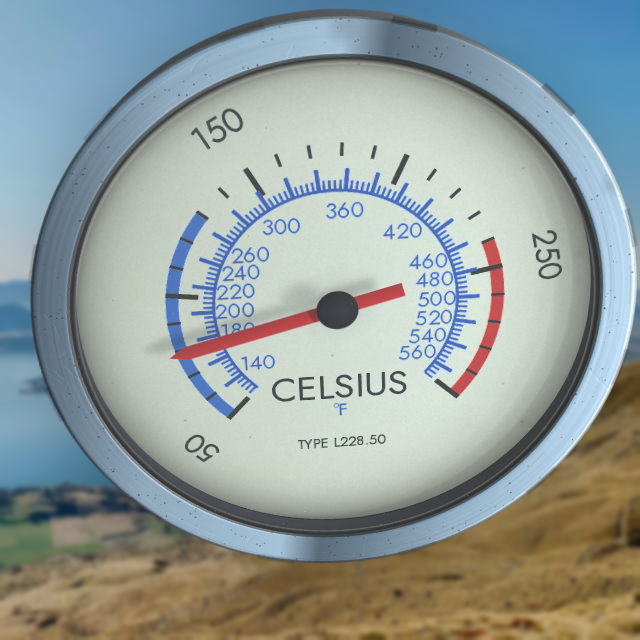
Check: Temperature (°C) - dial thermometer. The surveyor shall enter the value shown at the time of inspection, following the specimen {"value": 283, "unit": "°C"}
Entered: {"value": 80, "unit": "°C"}
